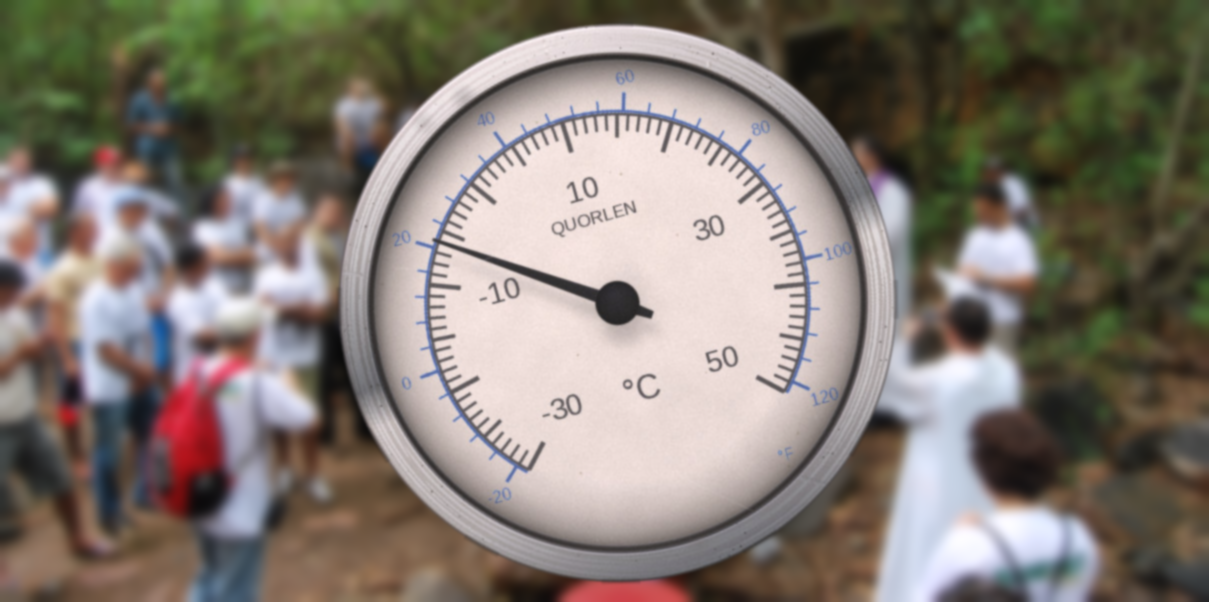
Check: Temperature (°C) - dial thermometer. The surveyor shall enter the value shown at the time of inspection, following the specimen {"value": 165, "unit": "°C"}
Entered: {"value": -6, "unit": "°C"}
